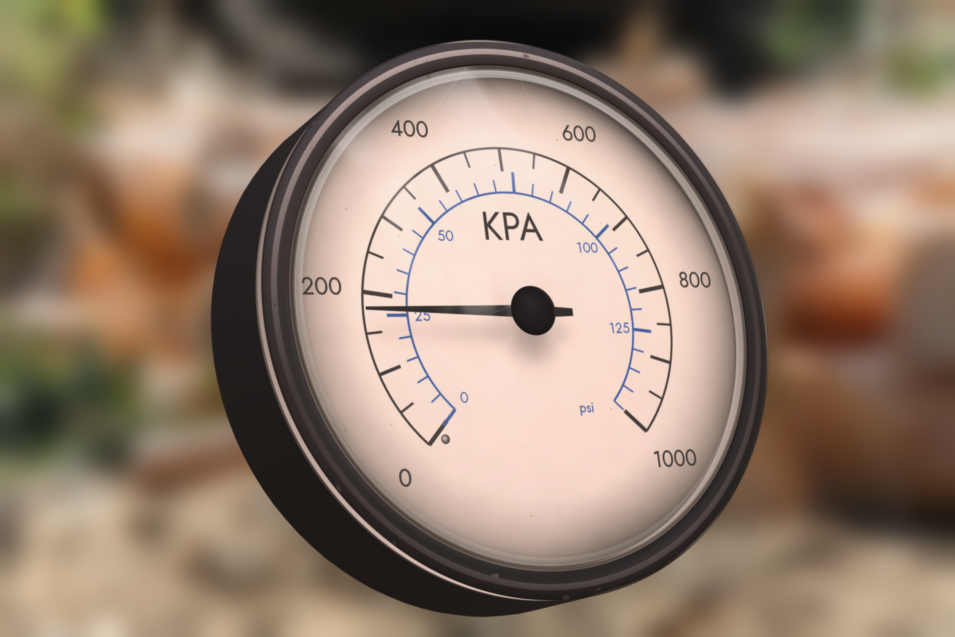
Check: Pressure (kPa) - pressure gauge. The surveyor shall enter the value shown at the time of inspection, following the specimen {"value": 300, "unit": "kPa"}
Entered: {"value": 175, "unit": "kPa"}
